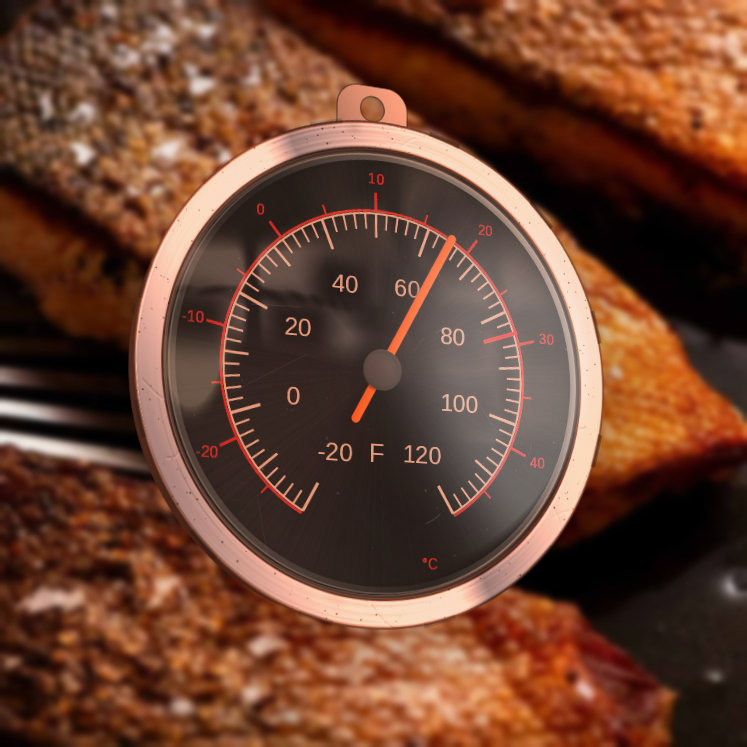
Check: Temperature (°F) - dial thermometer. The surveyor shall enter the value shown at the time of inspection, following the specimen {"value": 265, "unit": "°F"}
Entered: {"value": 64, "unit": "°F"}
